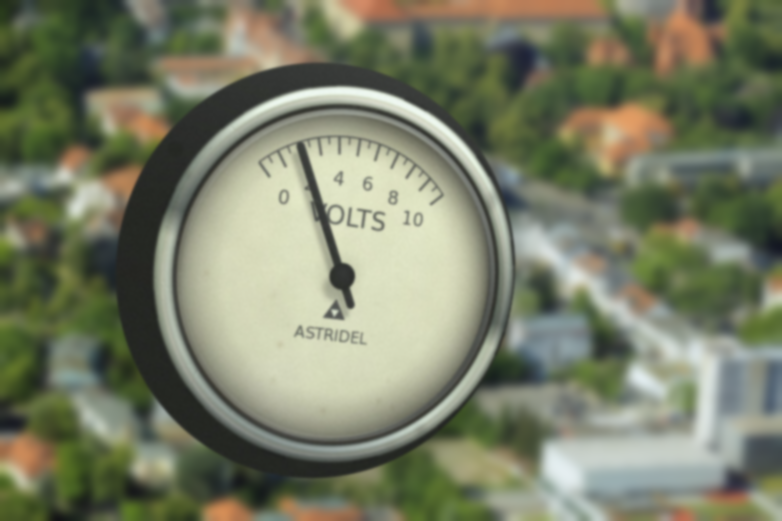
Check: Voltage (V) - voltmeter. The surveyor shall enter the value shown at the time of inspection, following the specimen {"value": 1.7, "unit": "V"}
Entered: {"value": 2, "unit": "V"}
